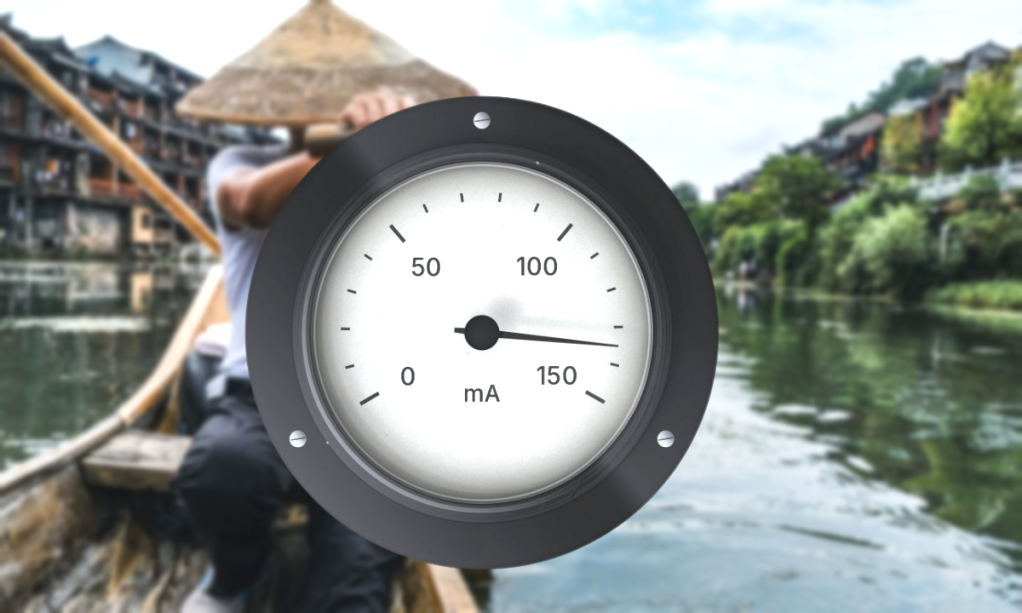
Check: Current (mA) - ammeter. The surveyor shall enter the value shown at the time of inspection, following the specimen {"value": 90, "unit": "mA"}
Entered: {"value": 135, "unit": "mA"}
